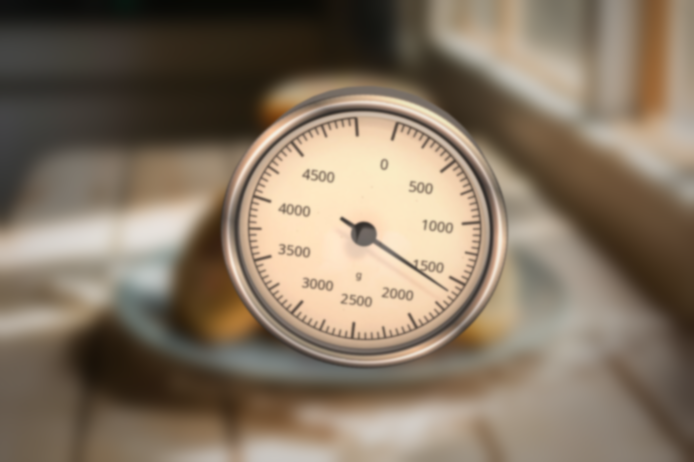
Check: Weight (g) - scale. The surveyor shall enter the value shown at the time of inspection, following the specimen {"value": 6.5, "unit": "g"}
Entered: {"value": 1600, "unit": "g"}
